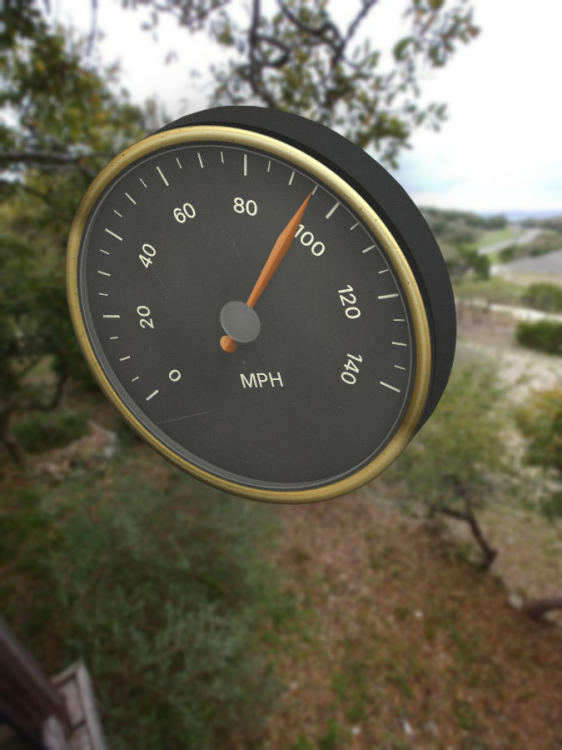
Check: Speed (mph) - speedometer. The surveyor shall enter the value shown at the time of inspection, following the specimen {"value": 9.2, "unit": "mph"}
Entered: {"value": 95, "unit": "mph"}
